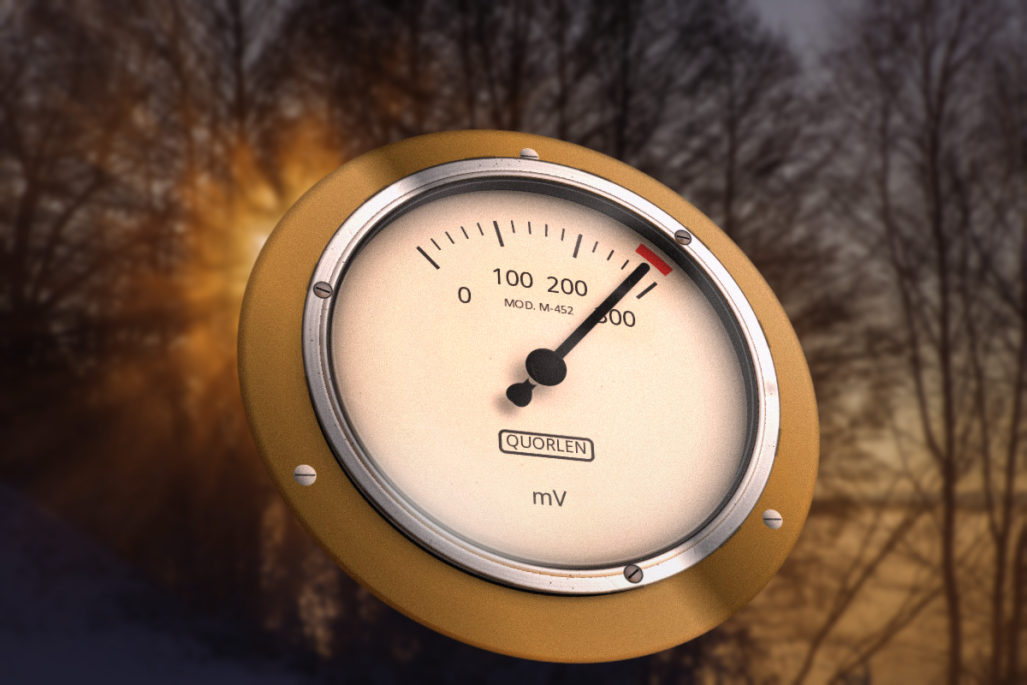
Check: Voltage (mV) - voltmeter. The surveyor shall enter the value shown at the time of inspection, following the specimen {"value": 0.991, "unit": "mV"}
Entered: {"value": 280, "unit": "mV"}
